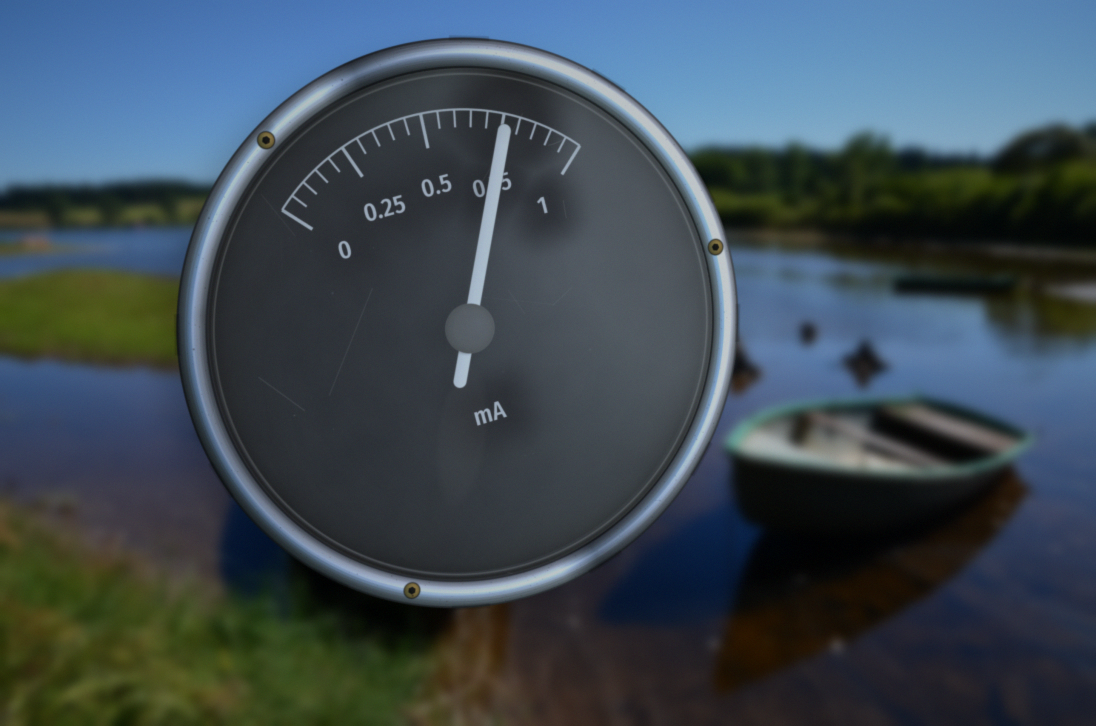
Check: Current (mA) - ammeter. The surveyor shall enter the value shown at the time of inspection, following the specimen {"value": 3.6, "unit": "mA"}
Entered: {"value": 0.75, "unit": "mA"}
